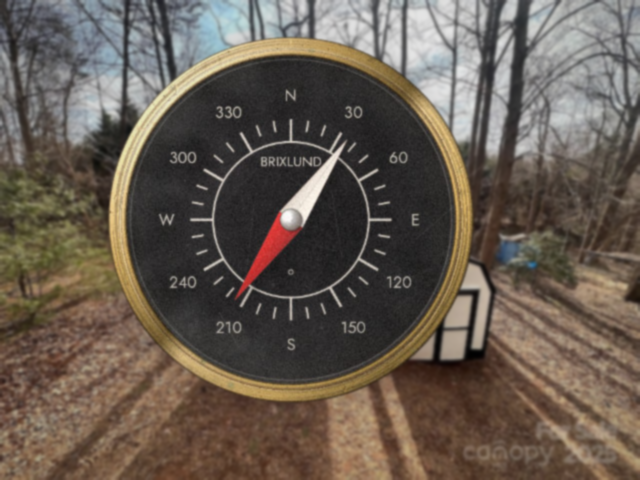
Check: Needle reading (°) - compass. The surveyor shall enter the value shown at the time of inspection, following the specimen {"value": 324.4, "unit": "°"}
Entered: {"value": 215, "unit": "°"}
